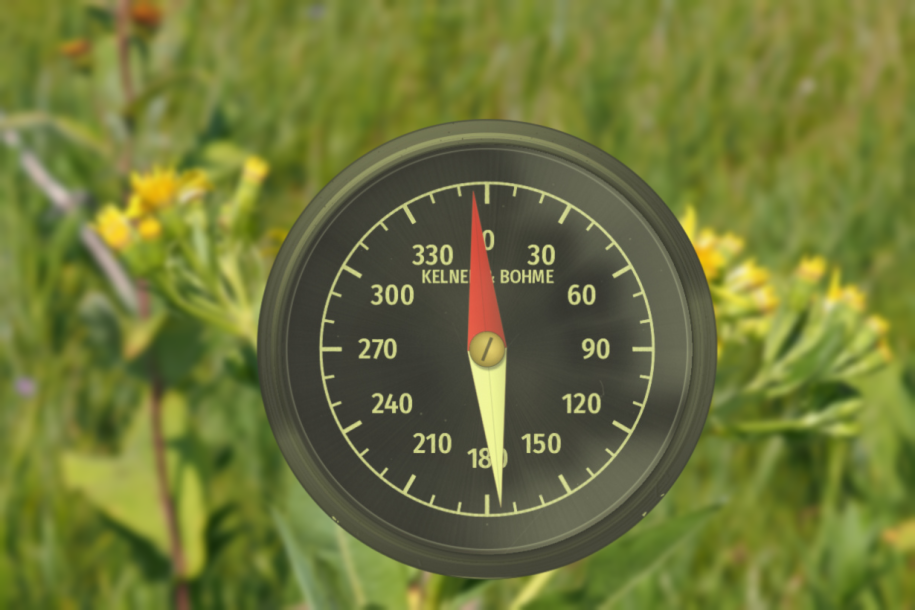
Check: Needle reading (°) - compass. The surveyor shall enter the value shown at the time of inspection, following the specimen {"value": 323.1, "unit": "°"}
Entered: {"value": 355, "unit": "°"}
